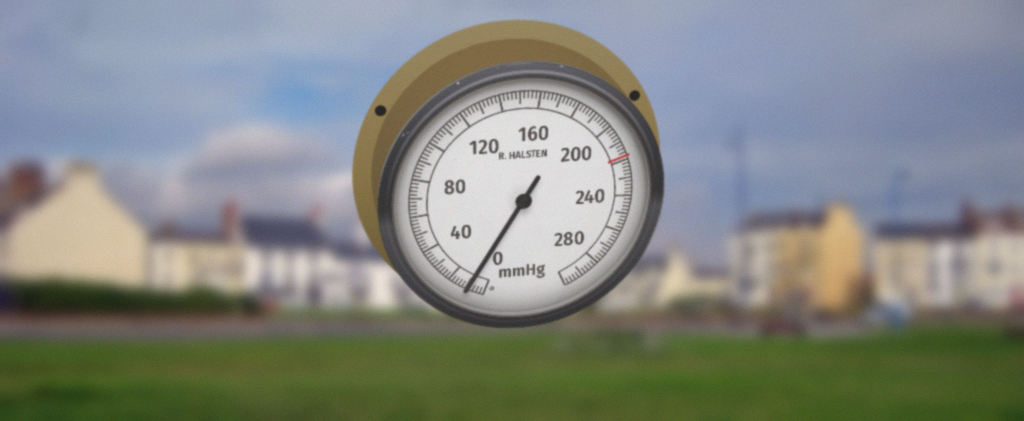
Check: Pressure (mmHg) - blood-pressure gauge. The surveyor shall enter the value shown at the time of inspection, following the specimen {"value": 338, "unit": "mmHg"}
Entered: {"value": 10, "unit": "mmHg"}
